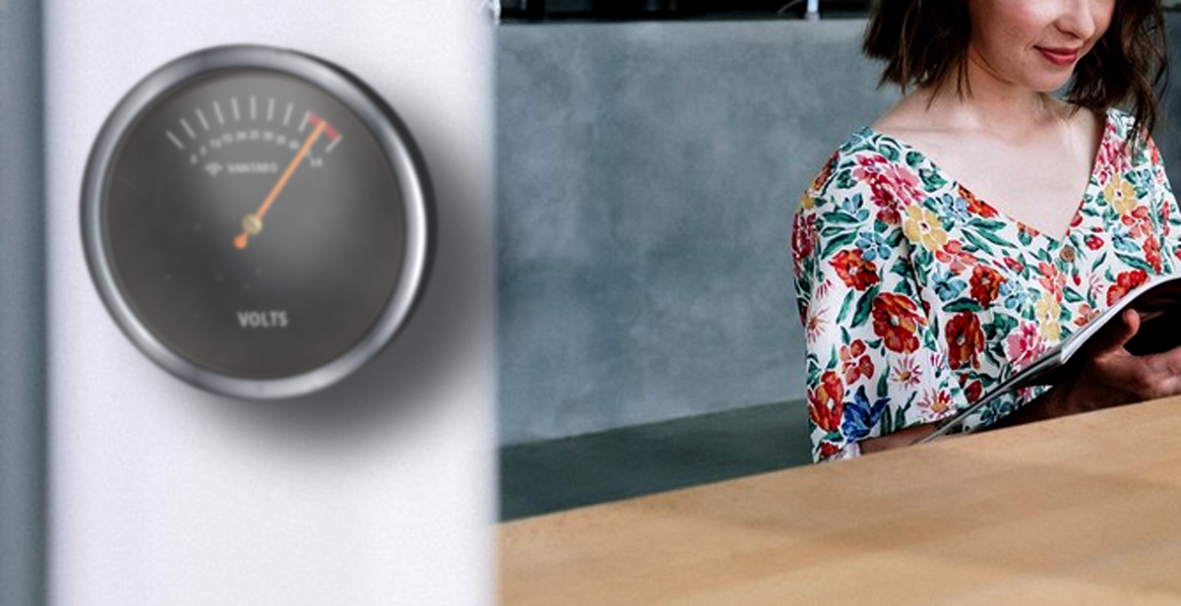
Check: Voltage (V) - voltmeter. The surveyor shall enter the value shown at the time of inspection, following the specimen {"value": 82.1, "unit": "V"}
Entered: {"value": 45, "unit": "V"}
